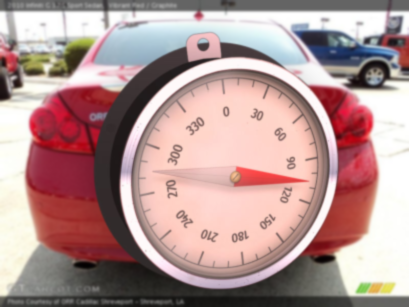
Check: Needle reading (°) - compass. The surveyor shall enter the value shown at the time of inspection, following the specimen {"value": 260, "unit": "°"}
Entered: {"value": 105, "unit": "°"}
